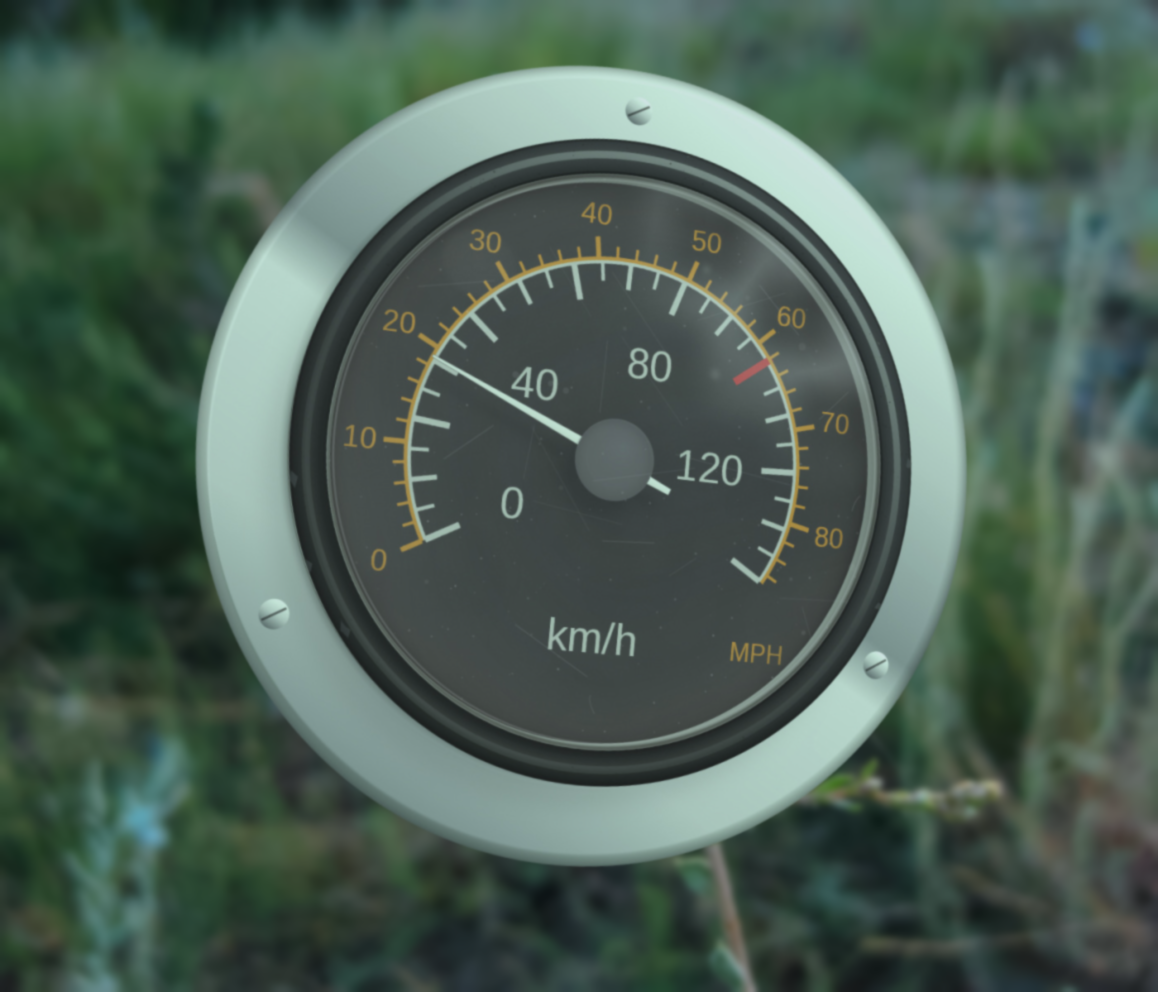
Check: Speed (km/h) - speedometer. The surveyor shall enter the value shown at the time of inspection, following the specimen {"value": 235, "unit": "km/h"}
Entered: {"value": 30, "unit": "km/h"}
